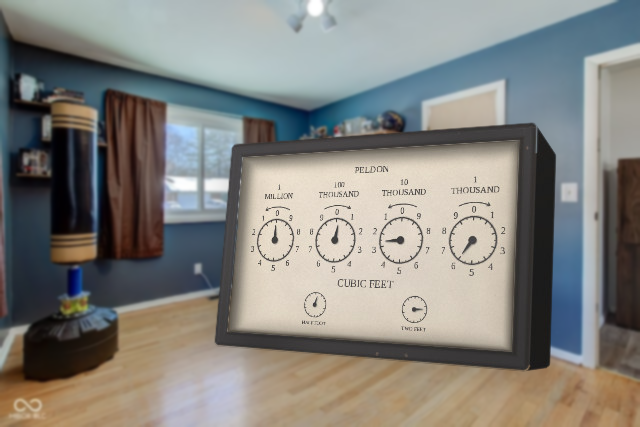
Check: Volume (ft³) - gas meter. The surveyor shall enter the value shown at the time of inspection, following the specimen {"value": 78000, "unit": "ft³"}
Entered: {"value": 2600, "unit": "ft³"}
